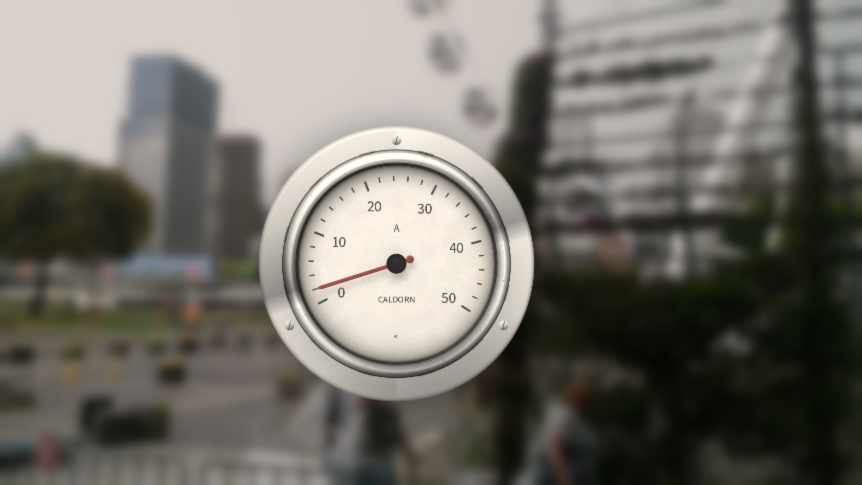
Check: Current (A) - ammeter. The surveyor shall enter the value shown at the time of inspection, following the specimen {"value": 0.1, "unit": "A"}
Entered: {"value": 2, "unit": "A"}
